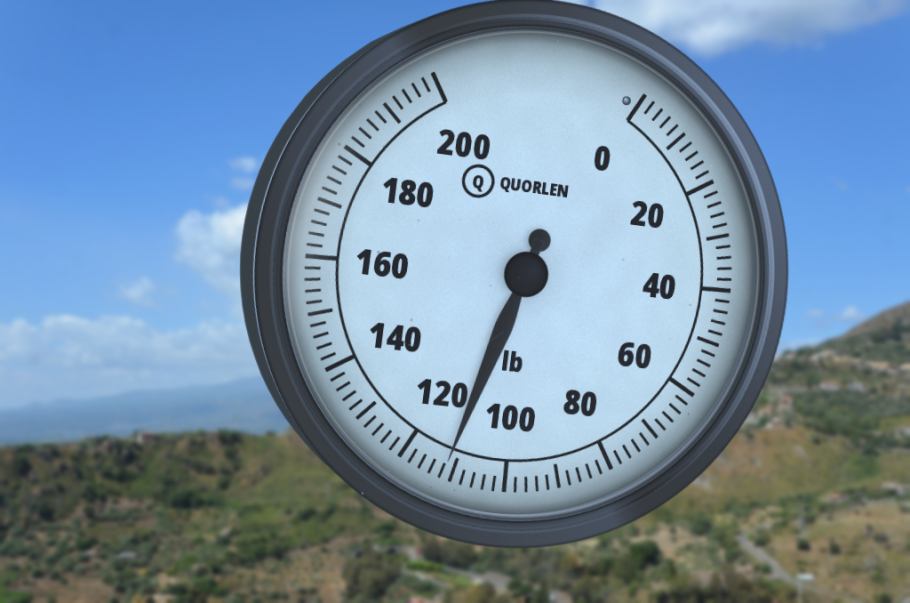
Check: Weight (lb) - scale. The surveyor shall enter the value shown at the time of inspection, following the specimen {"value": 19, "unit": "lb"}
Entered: {"value": 112, "unit": "lb"}
